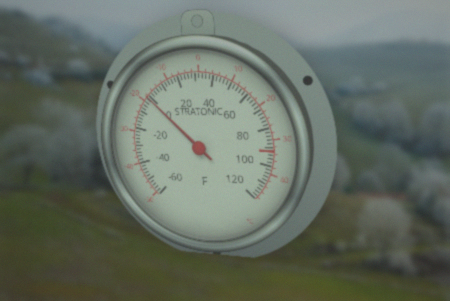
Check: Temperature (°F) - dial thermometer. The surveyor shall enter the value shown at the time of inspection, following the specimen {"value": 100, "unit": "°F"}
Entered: {"value": 0, "unit": "°F"}
